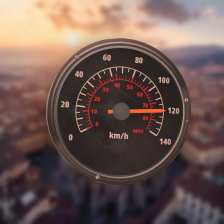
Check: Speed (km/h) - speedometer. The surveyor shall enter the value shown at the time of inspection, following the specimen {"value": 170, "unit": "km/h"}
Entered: {"value": 120, "unit": "km/h"}
